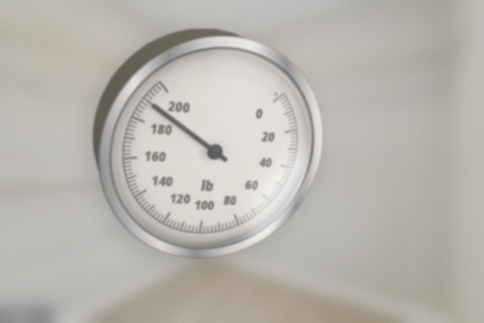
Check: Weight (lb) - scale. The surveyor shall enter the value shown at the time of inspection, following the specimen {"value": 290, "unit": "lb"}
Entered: {"value": 190, "unit": "lb"}
